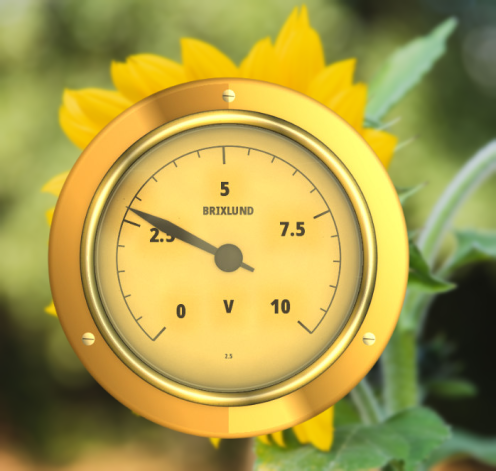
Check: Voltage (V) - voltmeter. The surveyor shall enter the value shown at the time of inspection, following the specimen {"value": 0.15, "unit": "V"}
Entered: {"value": 2.75, "unit": "V"}
